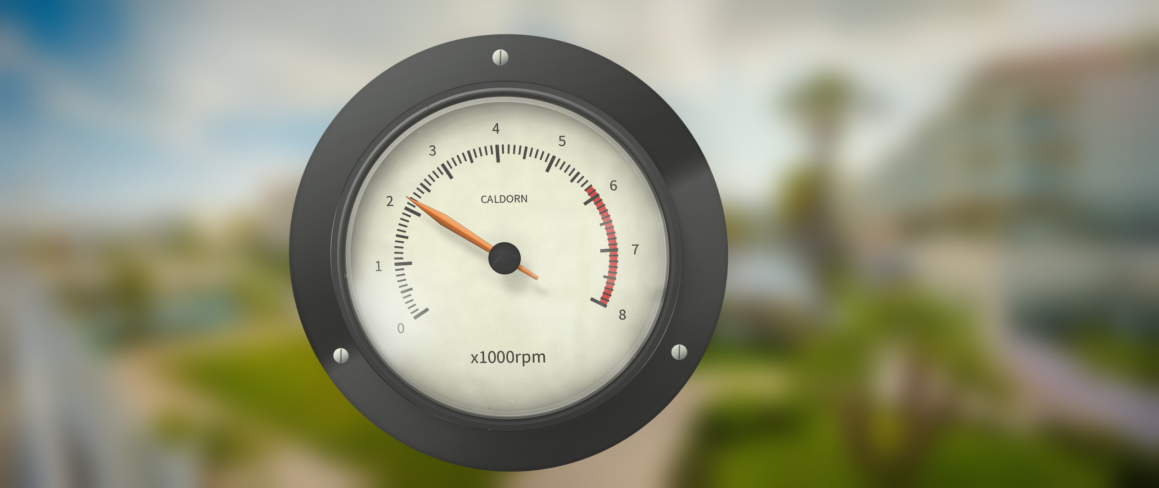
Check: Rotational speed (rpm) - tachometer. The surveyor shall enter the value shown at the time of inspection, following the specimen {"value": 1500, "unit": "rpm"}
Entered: {"value": 2200, "unit": "rpm"}
